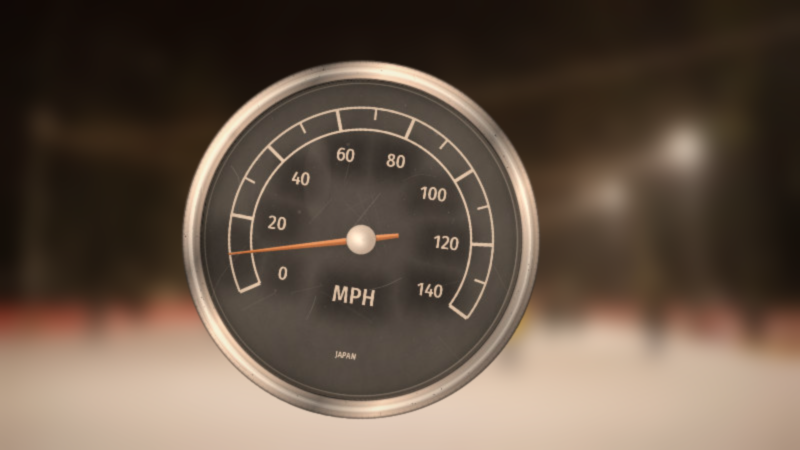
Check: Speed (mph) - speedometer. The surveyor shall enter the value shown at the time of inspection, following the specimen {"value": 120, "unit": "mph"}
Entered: {"value": 10, "unit": "mph"}
